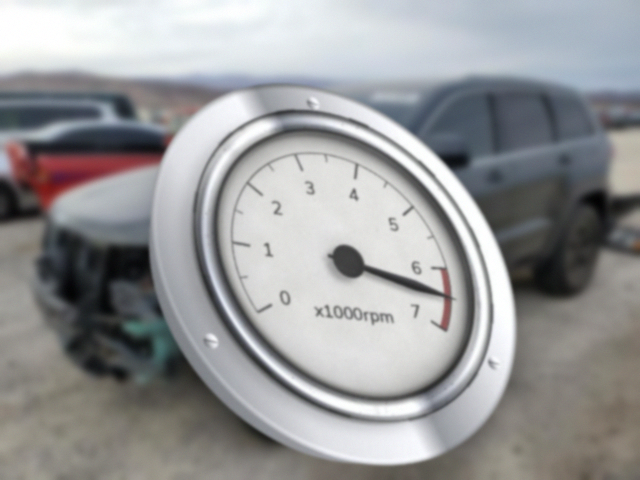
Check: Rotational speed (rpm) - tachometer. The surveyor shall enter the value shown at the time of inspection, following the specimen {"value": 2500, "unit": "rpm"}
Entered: {"value": 6500, "unit": "rpm"}
